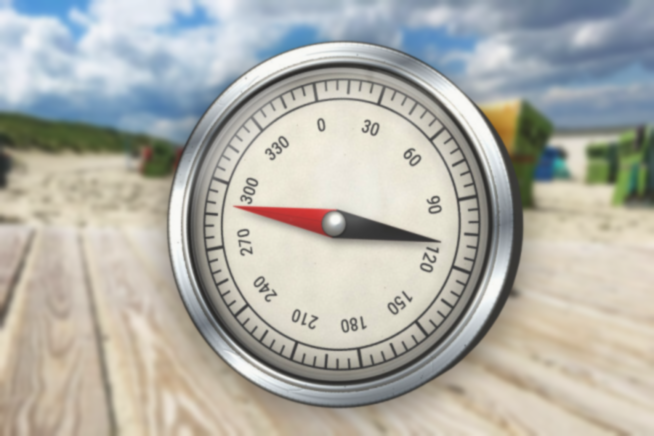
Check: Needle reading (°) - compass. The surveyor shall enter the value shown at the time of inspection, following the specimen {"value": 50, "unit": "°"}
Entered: {"value": 290, "unit": "°"}
